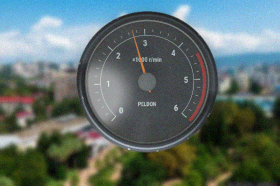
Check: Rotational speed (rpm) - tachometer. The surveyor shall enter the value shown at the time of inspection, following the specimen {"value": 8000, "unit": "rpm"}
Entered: {"value": 2700, "unit": "rpm"}
